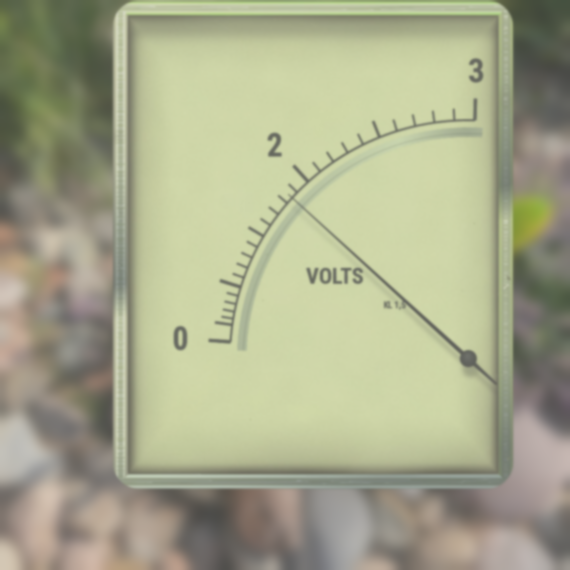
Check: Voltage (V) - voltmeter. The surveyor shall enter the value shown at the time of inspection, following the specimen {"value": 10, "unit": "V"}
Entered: {"value": 1.85, "unit": "V"}
